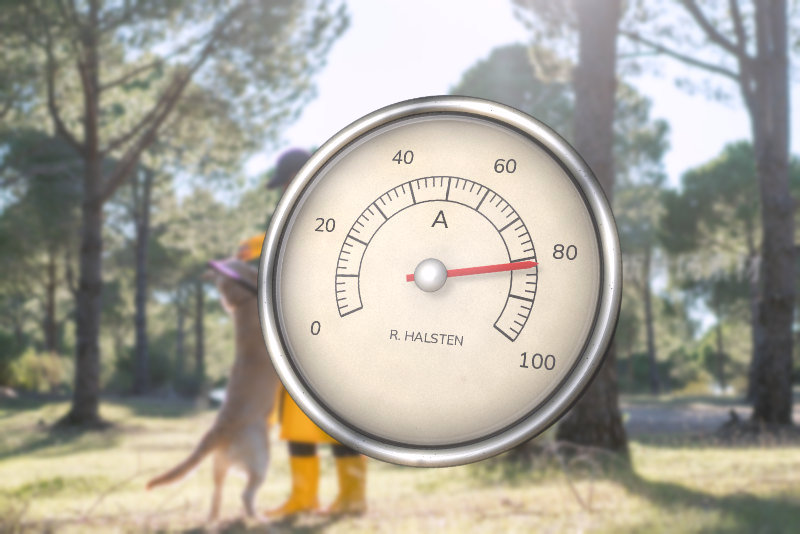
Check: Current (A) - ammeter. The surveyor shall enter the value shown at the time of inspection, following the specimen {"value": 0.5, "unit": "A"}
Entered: {"value": 82, "unit": "A"}
